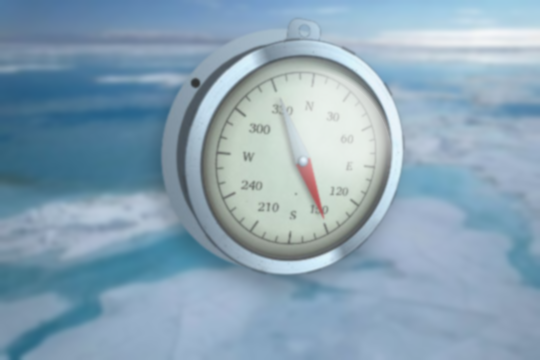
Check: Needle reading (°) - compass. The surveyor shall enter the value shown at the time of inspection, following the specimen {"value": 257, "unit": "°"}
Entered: {"value": 150, "unit": "°"}
